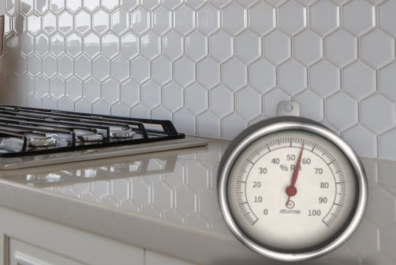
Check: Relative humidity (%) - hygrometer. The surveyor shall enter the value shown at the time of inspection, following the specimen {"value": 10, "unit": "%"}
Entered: {"value": 55, "unit": "%"}
